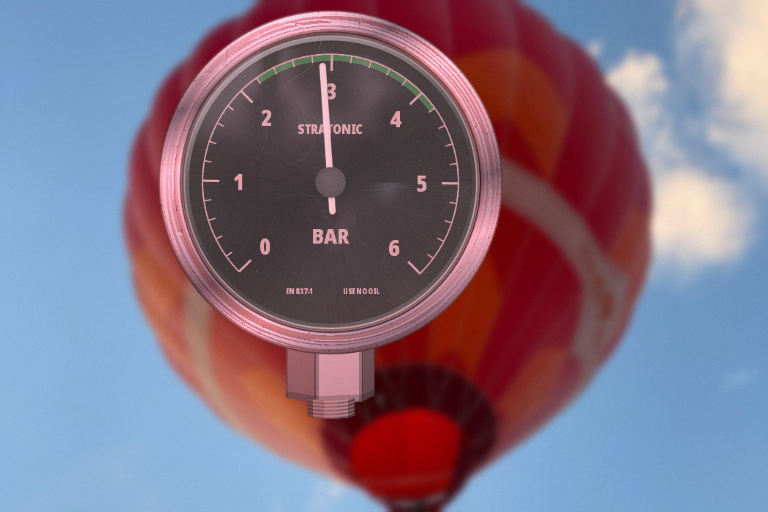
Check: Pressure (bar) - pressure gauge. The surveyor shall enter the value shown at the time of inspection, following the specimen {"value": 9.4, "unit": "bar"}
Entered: {"value": 2.9, "unit": "bar"}
